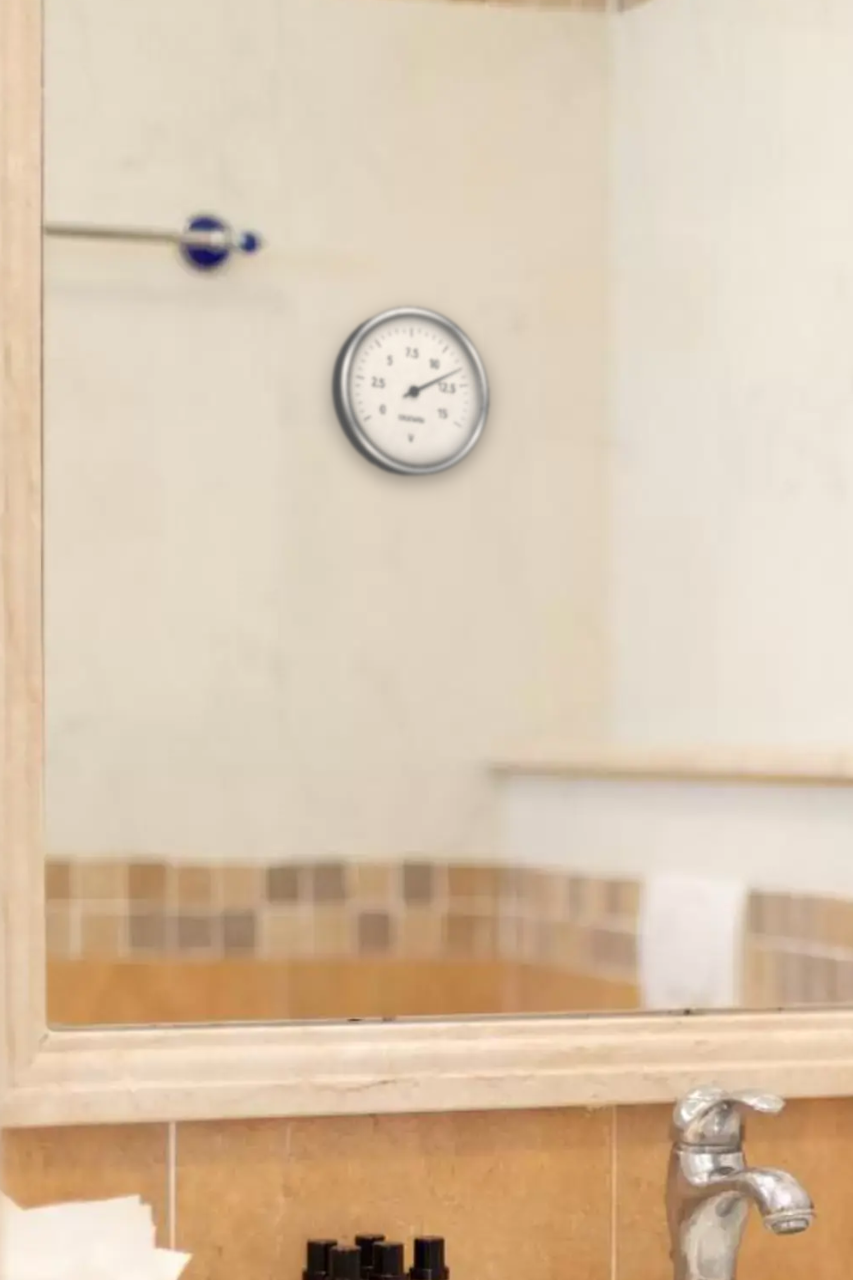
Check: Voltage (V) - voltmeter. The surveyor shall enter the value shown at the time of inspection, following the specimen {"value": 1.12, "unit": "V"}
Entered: {"value": 11.5, "unit": "V"}
